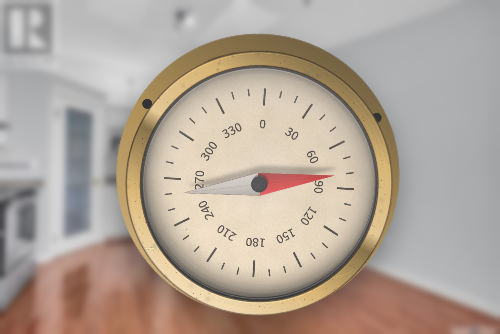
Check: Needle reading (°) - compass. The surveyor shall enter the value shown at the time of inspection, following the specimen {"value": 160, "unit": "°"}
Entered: {"value": 80, "unit": "°"}
